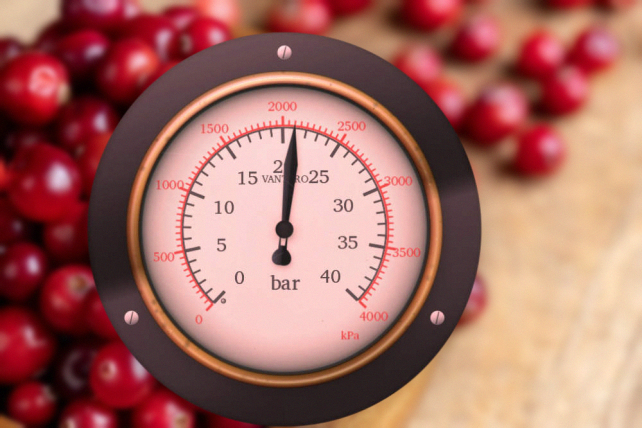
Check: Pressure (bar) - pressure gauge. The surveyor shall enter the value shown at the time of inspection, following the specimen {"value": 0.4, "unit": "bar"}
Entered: {"value": 21, "unit": "bar"}
